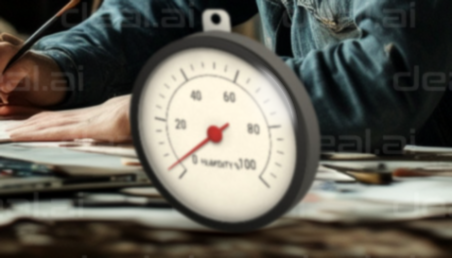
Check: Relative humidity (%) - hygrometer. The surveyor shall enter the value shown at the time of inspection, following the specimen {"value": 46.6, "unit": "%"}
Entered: {"value": 4, "unit": "%"}
